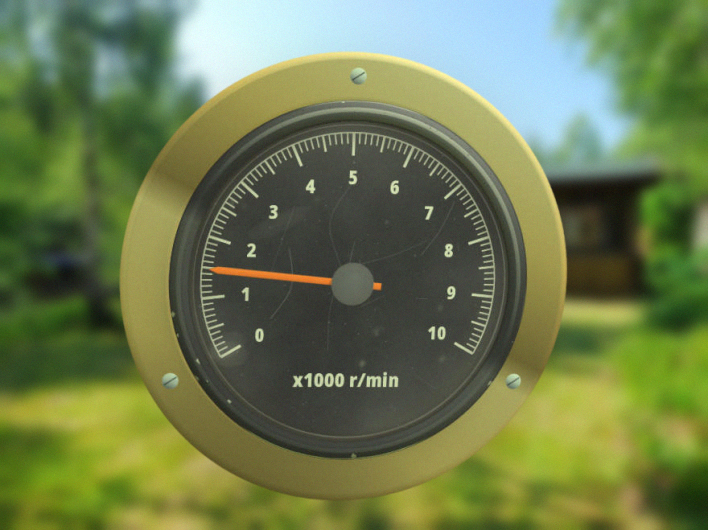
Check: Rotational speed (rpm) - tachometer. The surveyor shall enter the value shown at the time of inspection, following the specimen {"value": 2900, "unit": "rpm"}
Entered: {"value": 1500, "unit": "rpm"}
